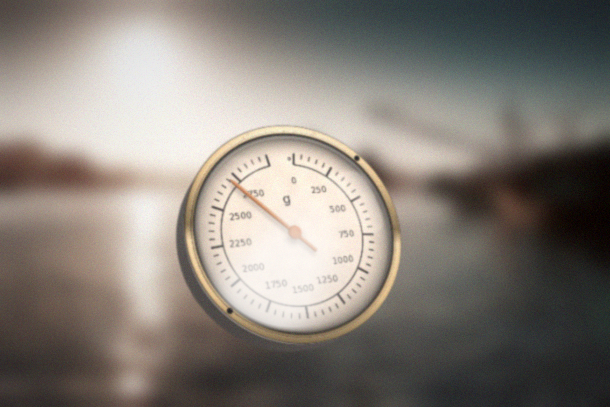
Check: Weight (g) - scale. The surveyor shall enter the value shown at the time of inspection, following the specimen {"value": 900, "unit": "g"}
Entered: {"value": 2700, "unit": "g"}
